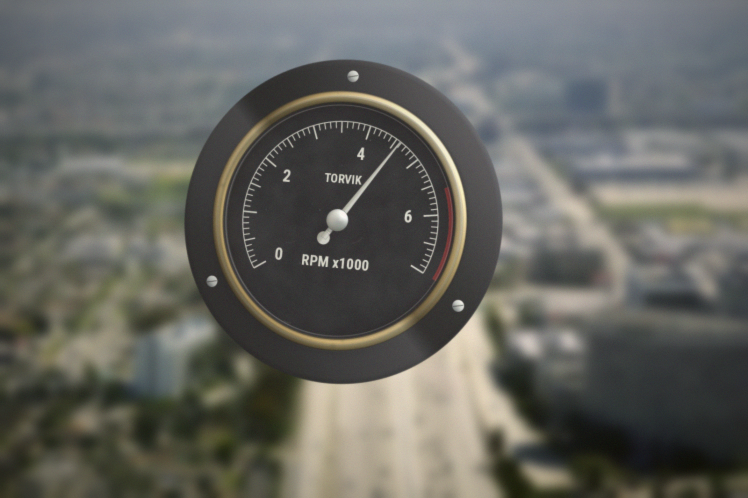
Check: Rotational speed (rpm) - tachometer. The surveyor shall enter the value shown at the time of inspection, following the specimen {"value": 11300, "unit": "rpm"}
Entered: {"value": 4600, "unit": "rpm"}
